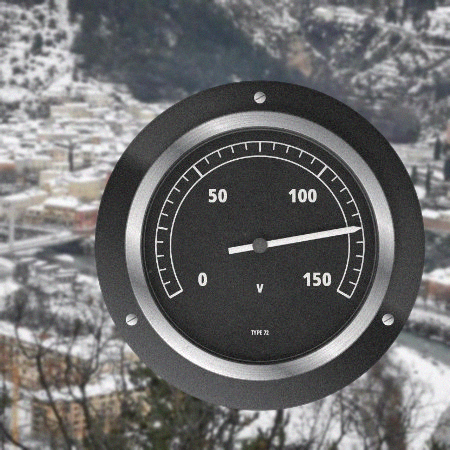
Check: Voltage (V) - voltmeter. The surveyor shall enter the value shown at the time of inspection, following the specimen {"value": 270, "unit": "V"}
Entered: {"value": 125, "unit": "V"}
